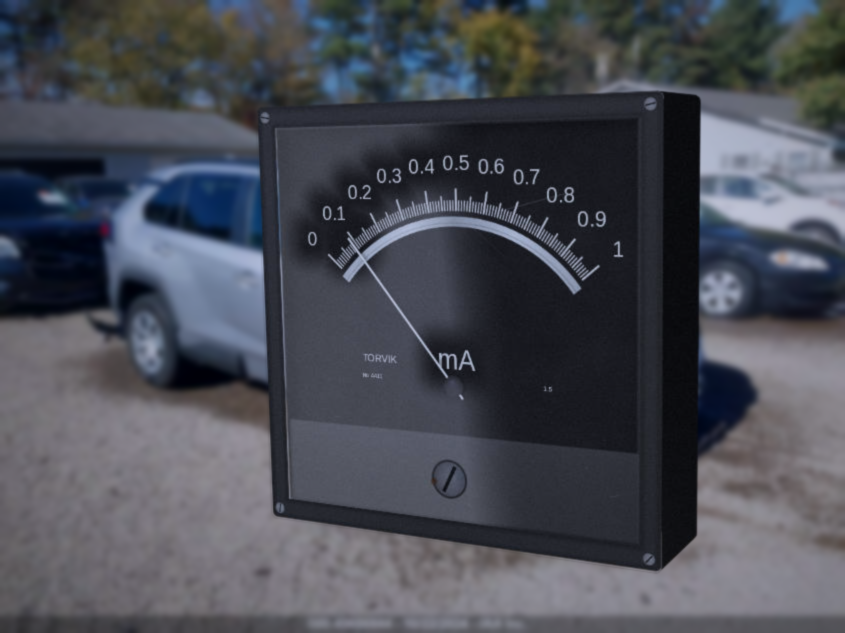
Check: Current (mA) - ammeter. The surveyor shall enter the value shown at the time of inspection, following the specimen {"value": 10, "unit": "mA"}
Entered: {"value": 0.1, "unit": "mA"}
